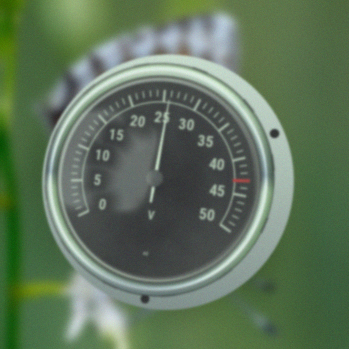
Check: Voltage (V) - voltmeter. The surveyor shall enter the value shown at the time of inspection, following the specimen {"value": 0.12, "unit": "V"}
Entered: {"value": 26, "unit": "V"}
